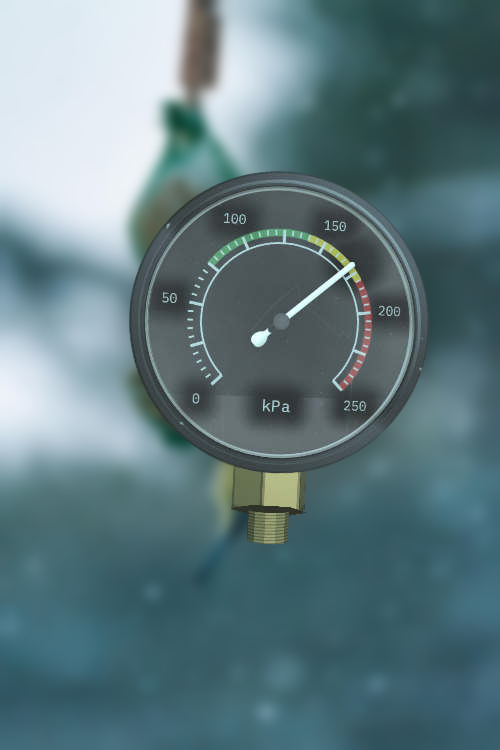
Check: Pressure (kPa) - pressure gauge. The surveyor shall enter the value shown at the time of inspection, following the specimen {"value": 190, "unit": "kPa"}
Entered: {"value": 170, "unit": "kPa"}
